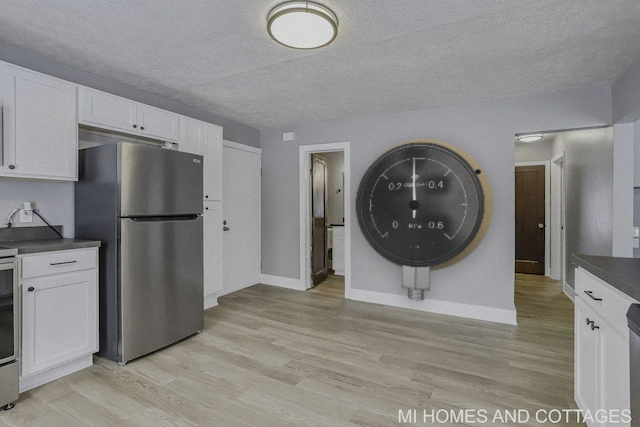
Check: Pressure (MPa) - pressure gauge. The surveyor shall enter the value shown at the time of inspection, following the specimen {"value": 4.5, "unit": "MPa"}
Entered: {"value": 0.3, "unit": "MPa"}
